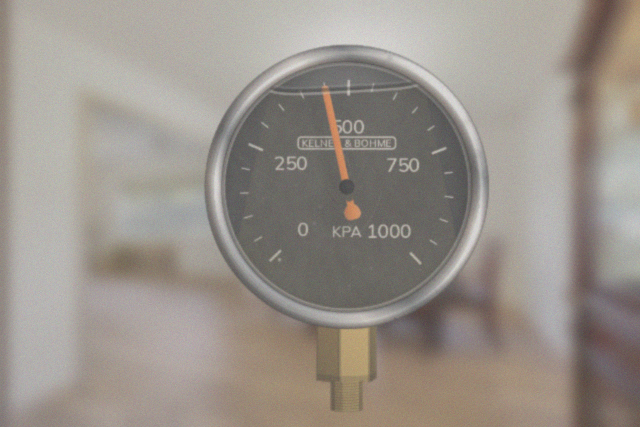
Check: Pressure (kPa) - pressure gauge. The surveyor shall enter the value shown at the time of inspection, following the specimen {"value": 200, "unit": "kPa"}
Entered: {"value": 450, "unit": "kPa"}
